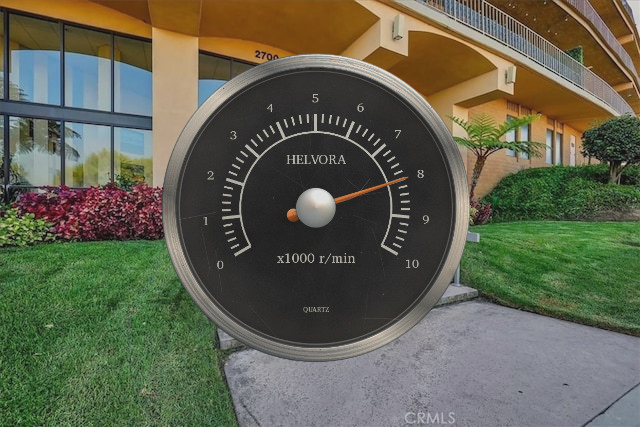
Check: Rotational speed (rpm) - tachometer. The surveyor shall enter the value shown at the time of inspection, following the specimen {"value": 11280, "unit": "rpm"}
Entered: {"value": 8000, "unit": "rpm"}
